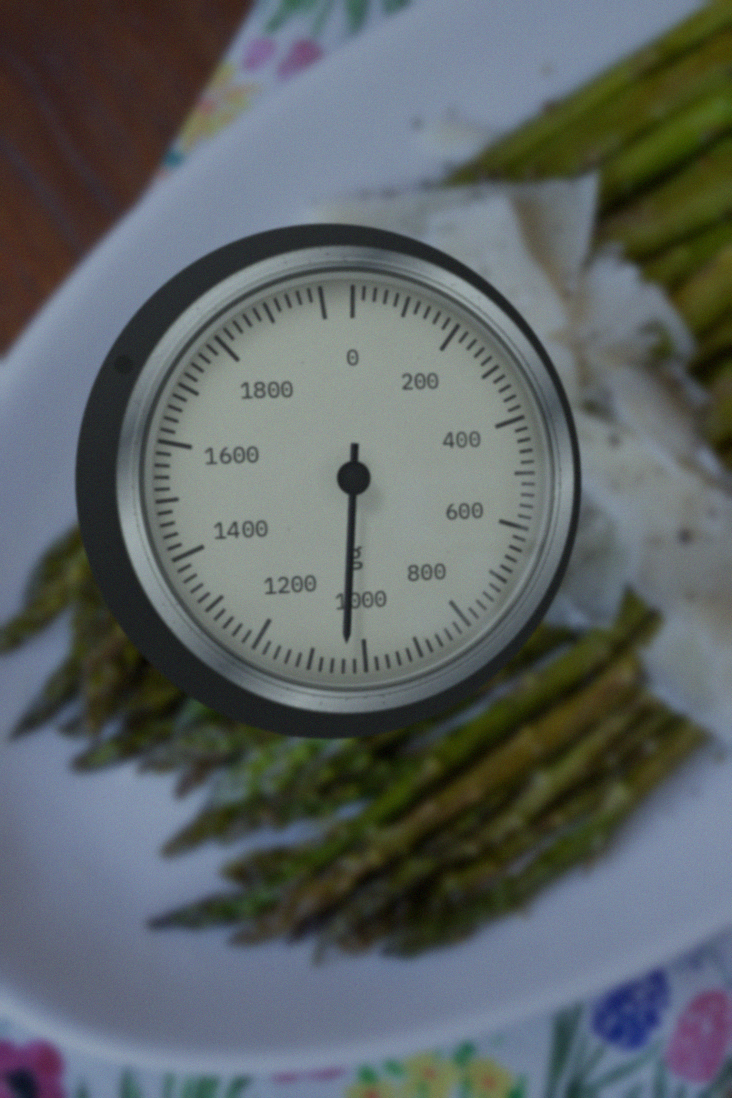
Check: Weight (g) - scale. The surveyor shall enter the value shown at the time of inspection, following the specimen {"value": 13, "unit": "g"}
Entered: {"value": 1040, "unit": "g"}
